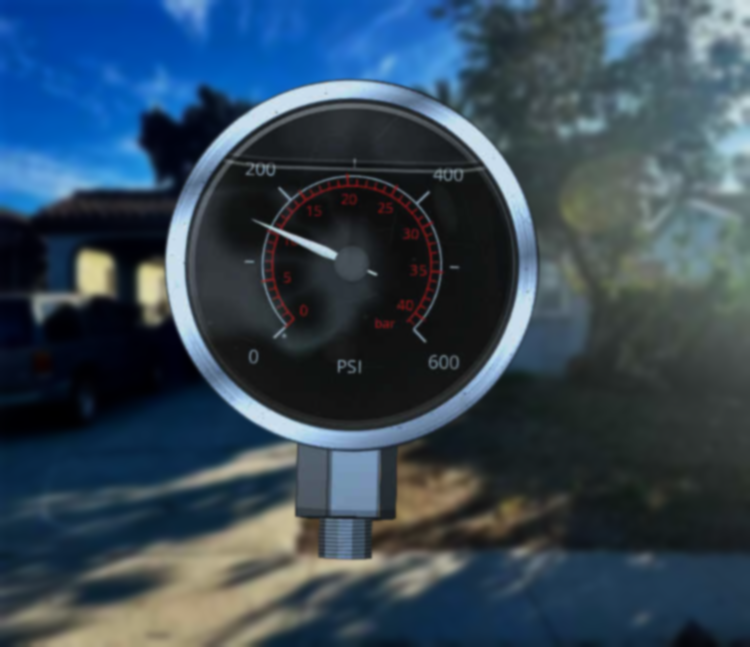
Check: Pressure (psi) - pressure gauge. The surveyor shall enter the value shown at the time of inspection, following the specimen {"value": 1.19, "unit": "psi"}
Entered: {"value": 150, "unit": "psi"}
